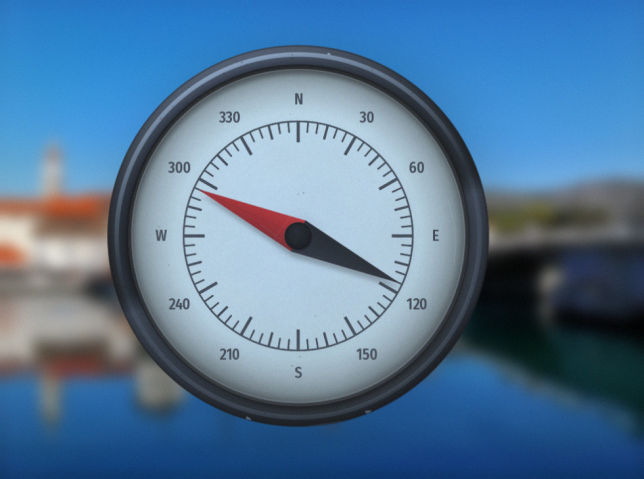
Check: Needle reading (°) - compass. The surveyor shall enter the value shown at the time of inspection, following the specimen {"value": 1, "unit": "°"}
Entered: {"value": 295, "unit": "°"}
